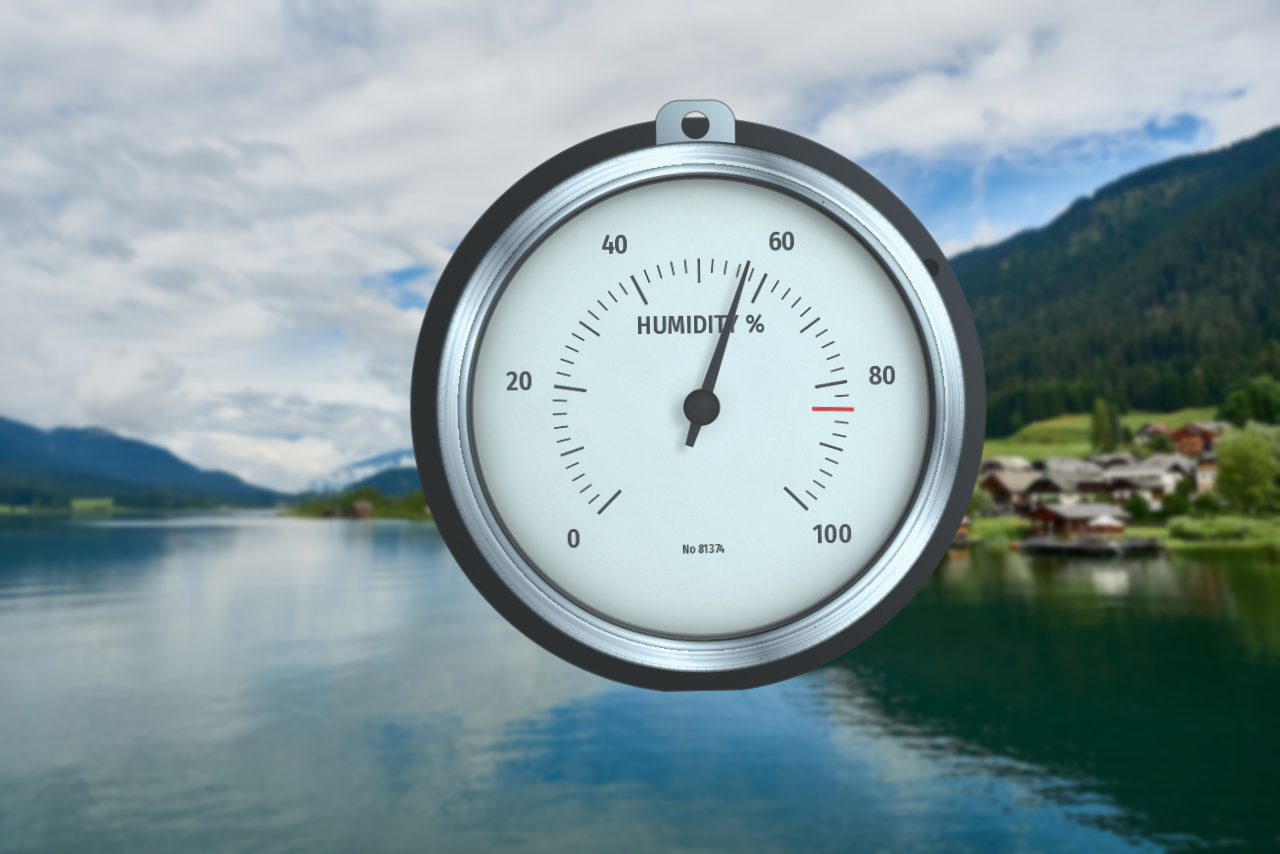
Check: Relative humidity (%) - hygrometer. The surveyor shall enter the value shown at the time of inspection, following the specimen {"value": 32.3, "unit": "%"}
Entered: {"value": 57, "unit": "%"}
